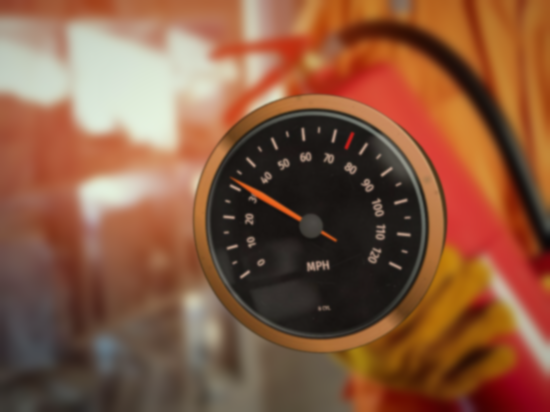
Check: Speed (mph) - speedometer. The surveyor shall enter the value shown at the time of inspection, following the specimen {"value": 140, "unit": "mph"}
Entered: {"value": 32.5, "unit": "mph"}
